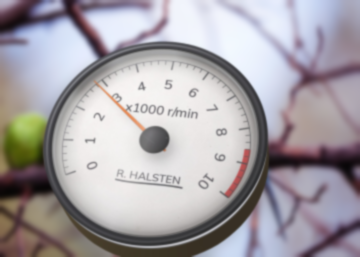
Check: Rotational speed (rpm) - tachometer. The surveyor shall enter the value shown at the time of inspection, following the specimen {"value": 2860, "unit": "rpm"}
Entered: {"value": 2800, "unit": "rpm"}
